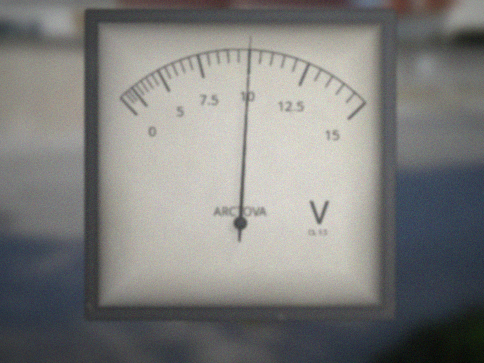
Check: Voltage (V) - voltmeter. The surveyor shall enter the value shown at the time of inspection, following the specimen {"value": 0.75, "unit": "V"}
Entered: {"value": 10, "unit": "V"}
